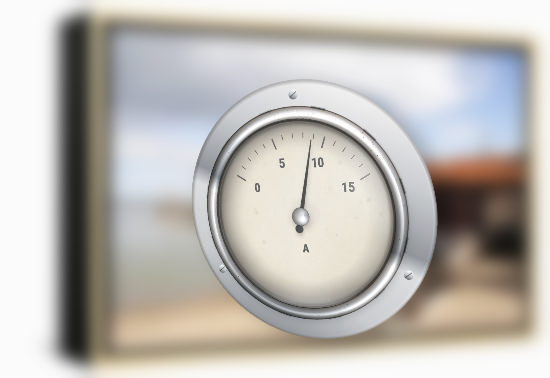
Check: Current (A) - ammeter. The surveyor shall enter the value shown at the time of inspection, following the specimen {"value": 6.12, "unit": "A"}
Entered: {"value": 9, "unit": "A"}
